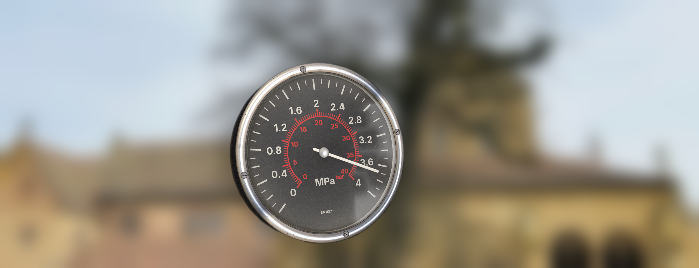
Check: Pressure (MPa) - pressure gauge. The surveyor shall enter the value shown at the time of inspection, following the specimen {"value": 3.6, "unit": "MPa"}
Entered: {"value": 3.7, "unit": "MPa"}
